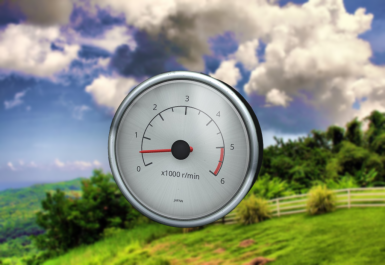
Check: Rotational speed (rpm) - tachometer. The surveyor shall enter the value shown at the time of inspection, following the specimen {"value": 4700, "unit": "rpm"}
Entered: {"value": 500, "unit": "rpm"}
